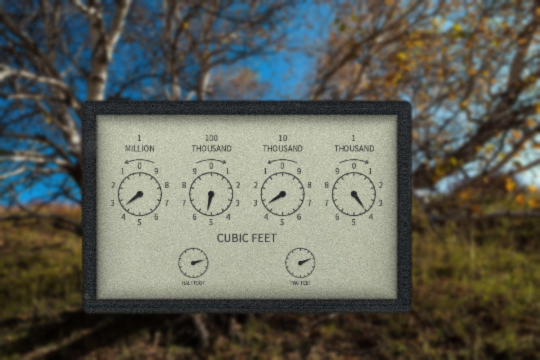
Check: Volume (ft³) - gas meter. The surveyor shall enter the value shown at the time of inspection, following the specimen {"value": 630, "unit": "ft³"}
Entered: {"value": 353400, "unit": "ft³"}
